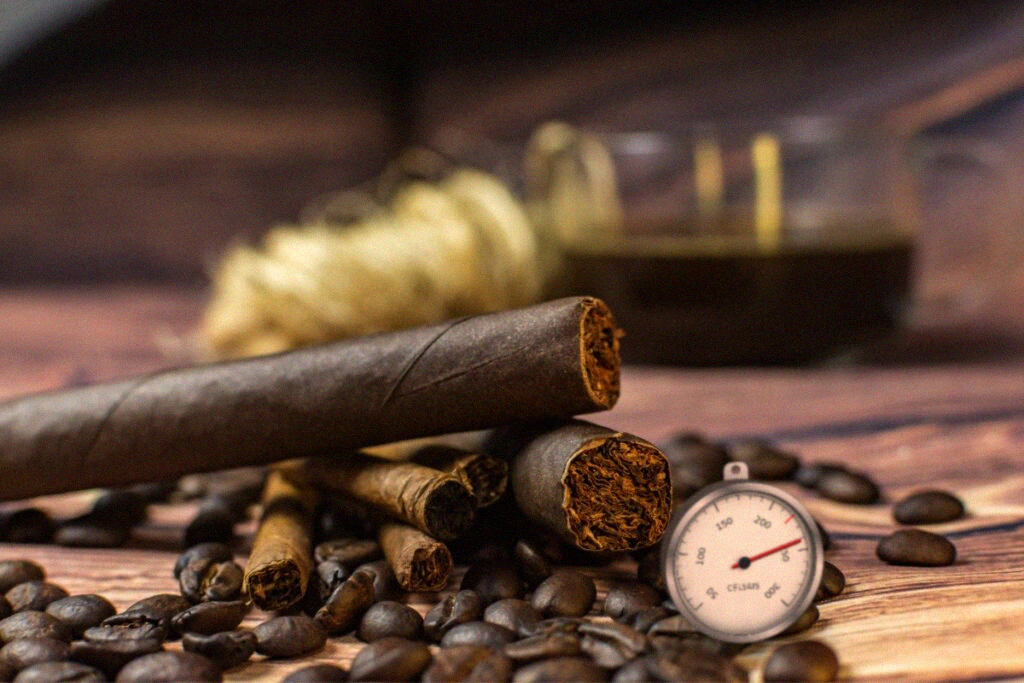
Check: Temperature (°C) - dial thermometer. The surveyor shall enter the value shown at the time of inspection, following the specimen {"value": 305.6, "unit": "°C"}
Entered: {"value": 240, "unit": "°C"}
